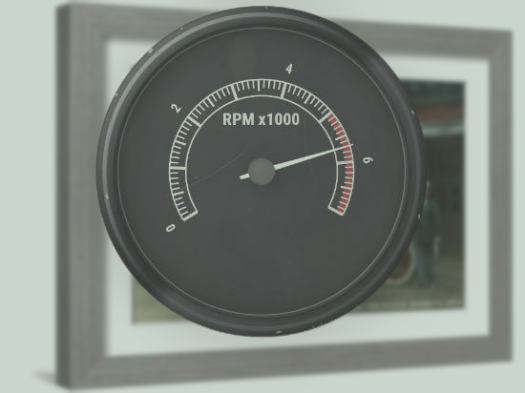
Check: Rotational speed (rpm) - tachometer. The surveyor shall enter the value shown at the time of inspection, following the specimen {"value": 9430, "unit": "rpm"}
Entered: {"value": 5700, "unit": "rpm"}
